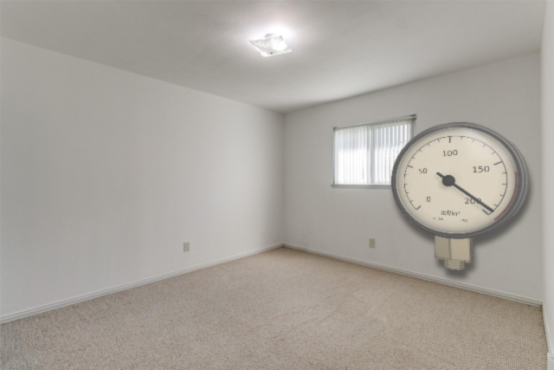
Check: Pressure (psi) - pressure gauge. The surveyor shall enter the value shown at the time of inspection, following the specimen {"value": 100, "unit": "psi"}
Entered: {"value": 195, "unit": "psi"}
